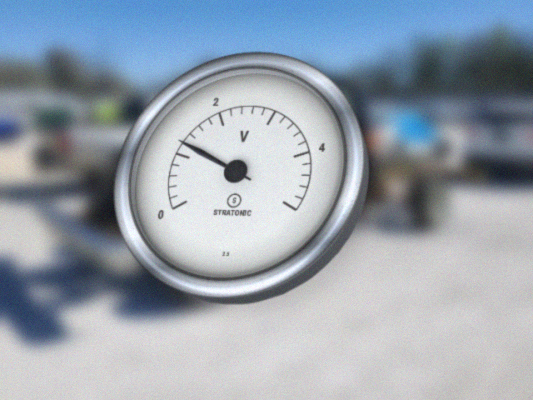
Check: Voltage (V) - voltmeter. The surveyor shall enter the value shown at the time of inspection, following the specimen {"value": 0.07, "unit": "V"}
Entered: {"value": 1.2, "unit": "V"}
